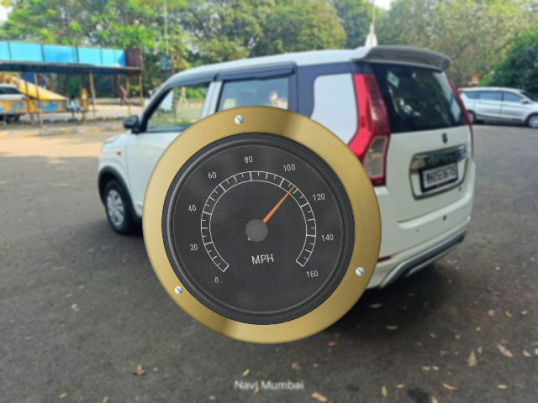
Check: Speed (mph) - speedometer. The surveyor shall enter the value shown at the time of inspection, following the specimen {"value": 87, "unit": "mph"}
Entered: {"value": 107.5, "unit": "mph"}
